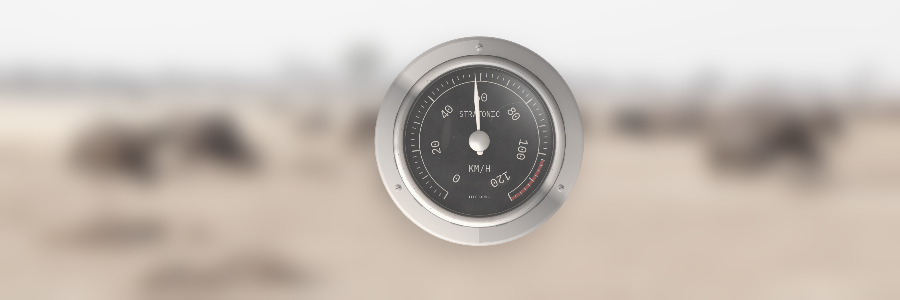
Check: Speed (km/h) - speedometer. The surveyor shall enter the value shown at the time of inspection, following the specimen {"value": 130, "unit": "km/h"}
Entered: {"value": 58, "unit": "km/h"}
